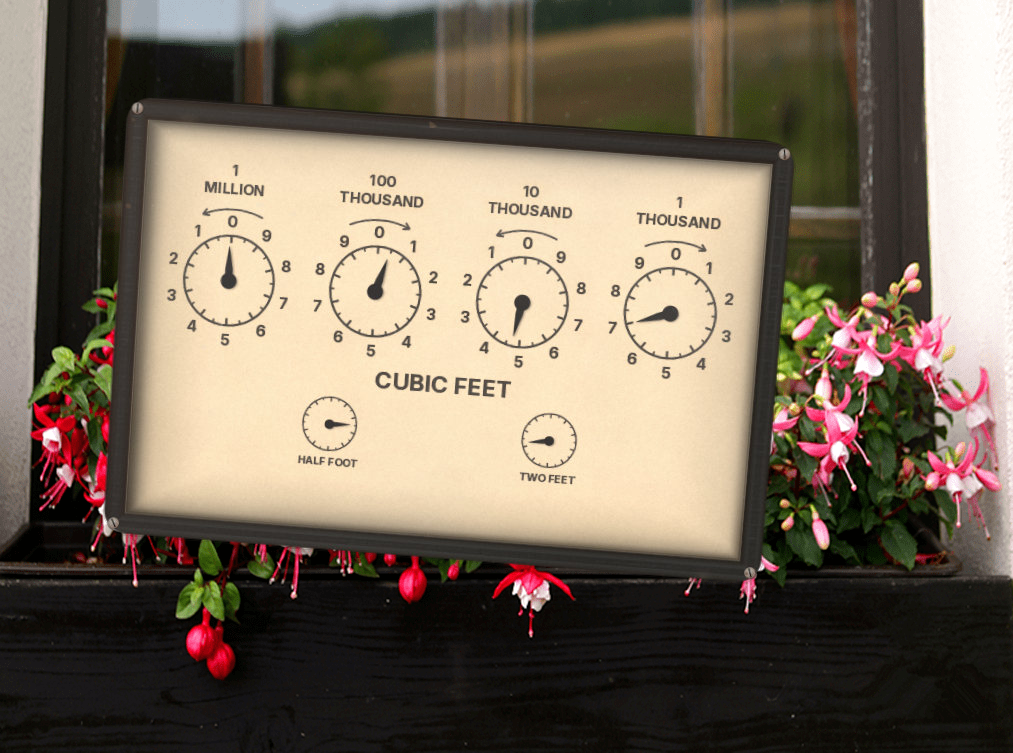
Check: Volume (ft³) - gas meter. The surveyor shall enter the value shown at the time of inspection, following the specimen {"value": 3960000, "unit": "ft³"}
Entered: {"value": 4700, "unit": "ft³"}
